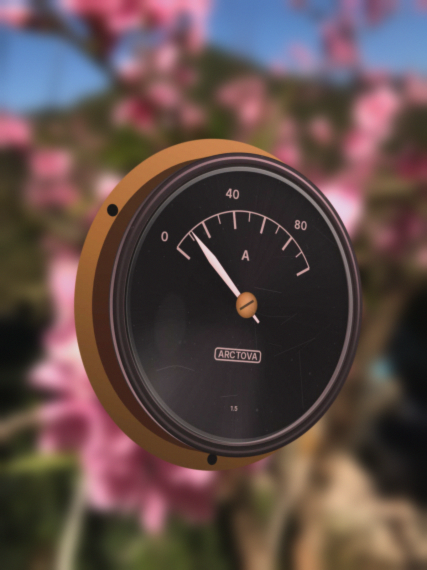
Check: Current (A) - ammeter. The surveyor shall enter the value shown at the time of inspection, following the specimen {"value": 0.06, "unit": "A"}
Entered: {"value": 10, "unit": "A"}
